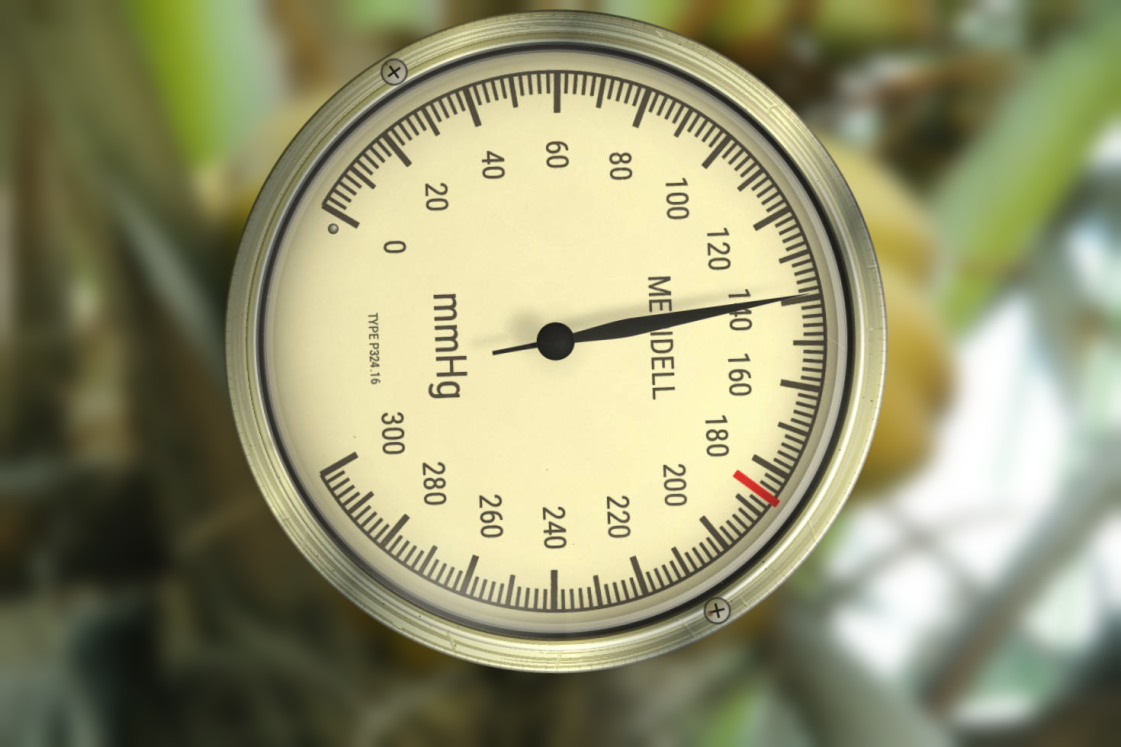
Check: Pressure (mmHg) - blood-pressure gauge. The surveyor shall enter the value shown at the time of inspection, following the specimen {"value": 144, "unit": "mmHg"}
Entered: {"value": 139, "unit": "mmHg"}
